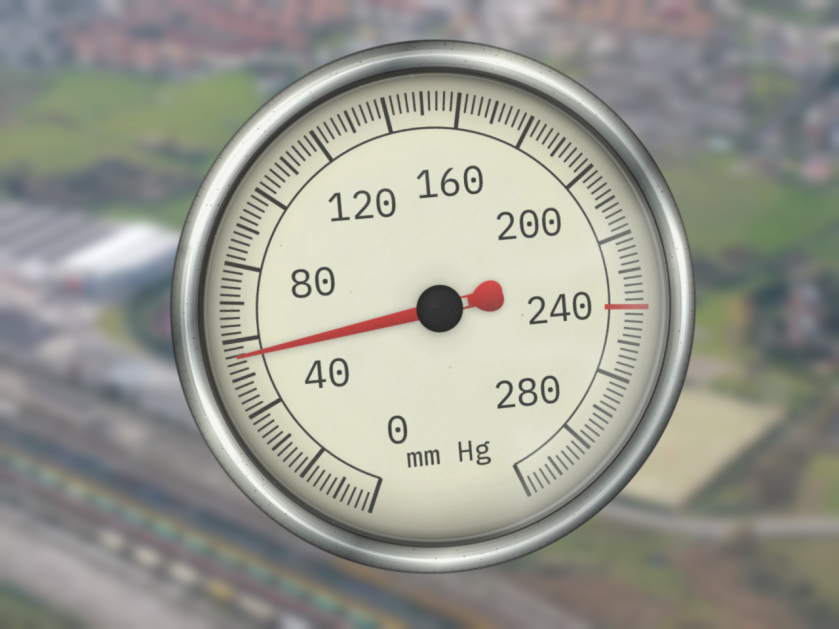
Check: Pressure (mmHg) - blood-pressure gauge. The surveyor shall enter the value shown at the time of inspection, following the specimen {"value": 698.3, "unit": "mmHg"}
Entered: {"value": 56, "unit": "mmHg"}
